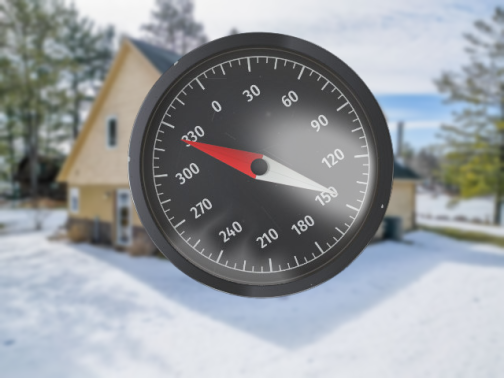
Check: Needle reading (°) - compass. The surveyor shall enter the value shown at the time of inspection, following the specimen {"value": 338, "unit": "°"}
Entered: {"value": 325, "unit": "°"}
